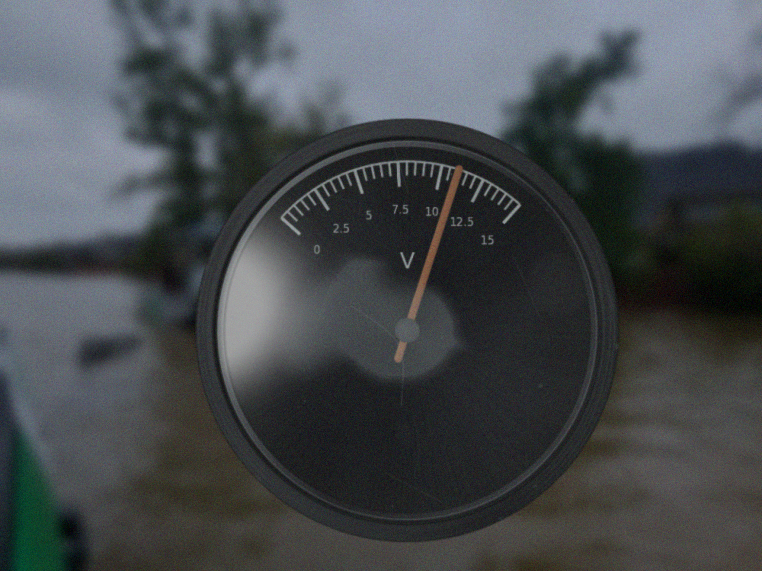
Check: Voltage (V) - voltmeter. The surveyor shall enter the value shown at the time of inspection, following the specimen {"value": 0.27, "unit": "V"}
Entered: {"value": 11, "unit": "V"}
